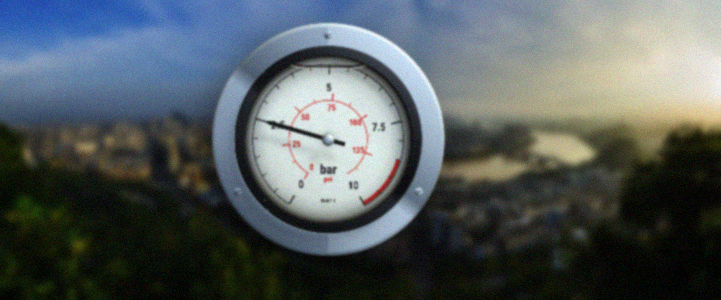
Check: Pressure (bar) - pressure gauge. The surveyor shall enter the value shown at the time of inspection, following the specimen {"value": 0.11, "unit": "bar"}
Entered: {"value": 2.5, "unit": "bar"}
